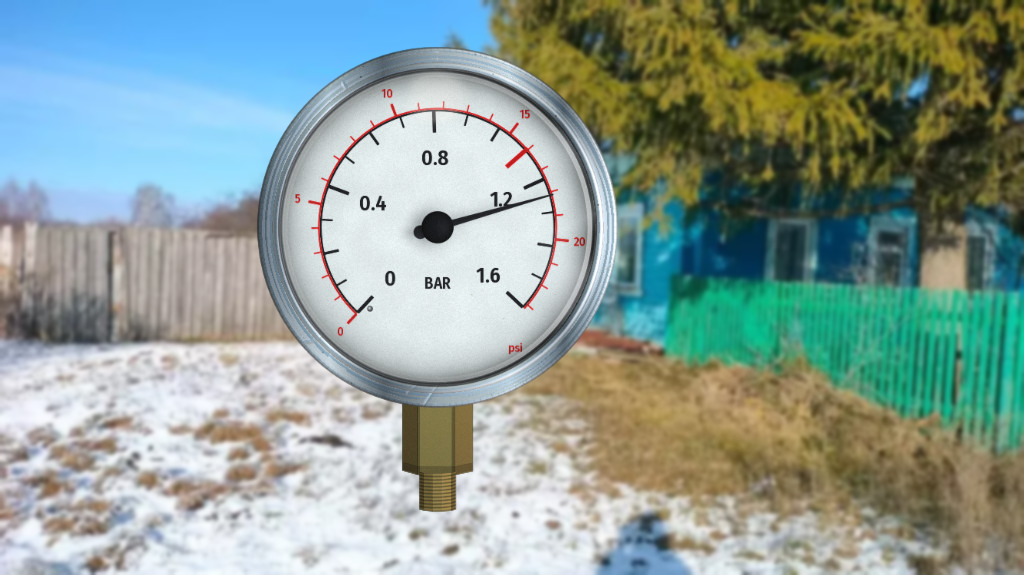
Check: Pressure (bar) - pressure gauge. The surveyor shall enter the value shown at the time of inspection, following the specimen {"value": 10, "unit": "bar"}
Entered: {"value": 1.25, "unit": "bar"}
